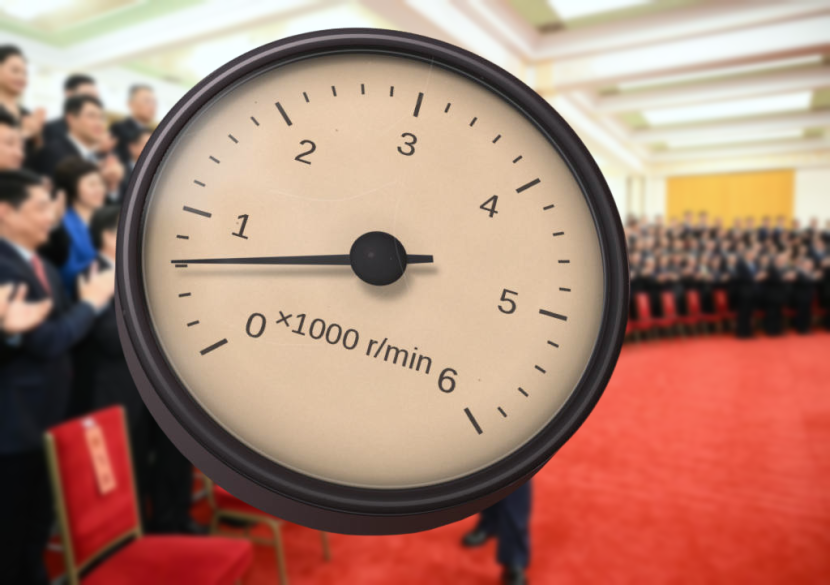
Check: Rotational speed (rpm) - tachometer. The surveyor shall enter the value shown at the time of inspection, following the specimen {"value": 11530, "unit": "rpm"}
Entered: {"value": 600, "unit": "rpm"}
